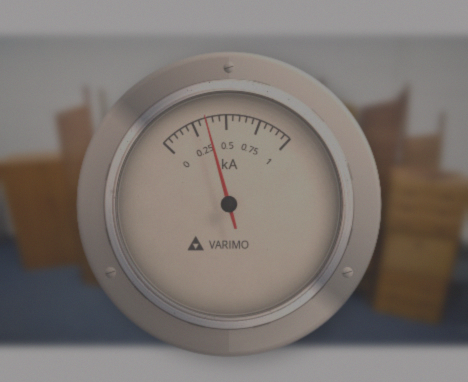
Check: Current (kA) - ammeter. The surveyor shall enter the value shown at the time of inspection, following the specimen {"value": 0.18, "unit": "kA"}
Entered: {"value": 0.35, "unit": "kA"}
